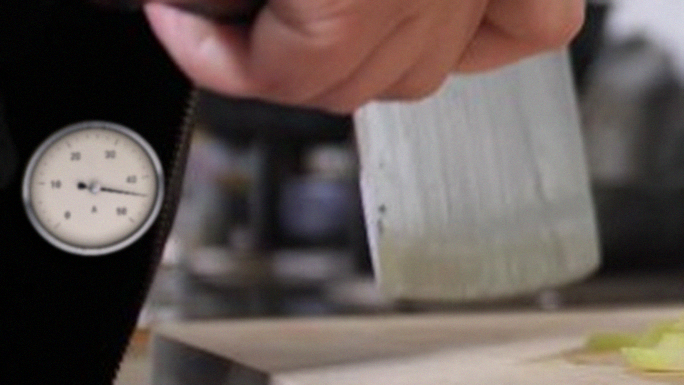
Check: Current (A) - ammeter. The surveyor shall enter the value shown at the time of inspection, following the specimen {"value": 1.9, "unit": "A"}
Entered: {"value": 44, "unit": "A"}
